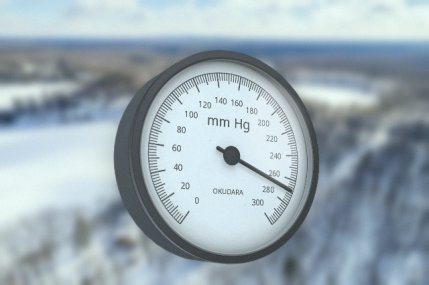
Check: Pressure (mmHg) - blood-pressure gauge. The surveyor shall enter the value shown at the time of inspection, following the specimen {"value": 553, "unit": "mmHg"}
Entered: {"value": 270, "unit": "mmHg"}
